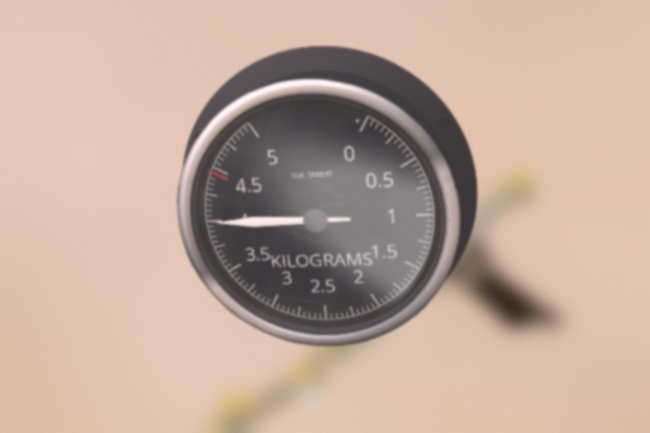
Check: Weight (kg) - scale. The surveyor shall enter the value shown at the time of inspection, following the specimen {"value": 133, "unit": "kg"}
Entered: {"value": 4, "unit": "kg"}
